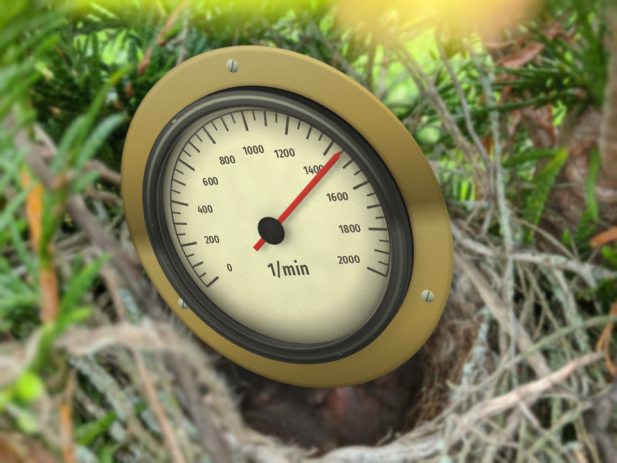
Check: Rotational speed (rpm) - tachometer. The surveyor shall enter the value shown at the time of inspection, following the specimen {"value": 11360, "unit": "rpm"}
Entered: {"value": 1450, "unit": "rpm"}
